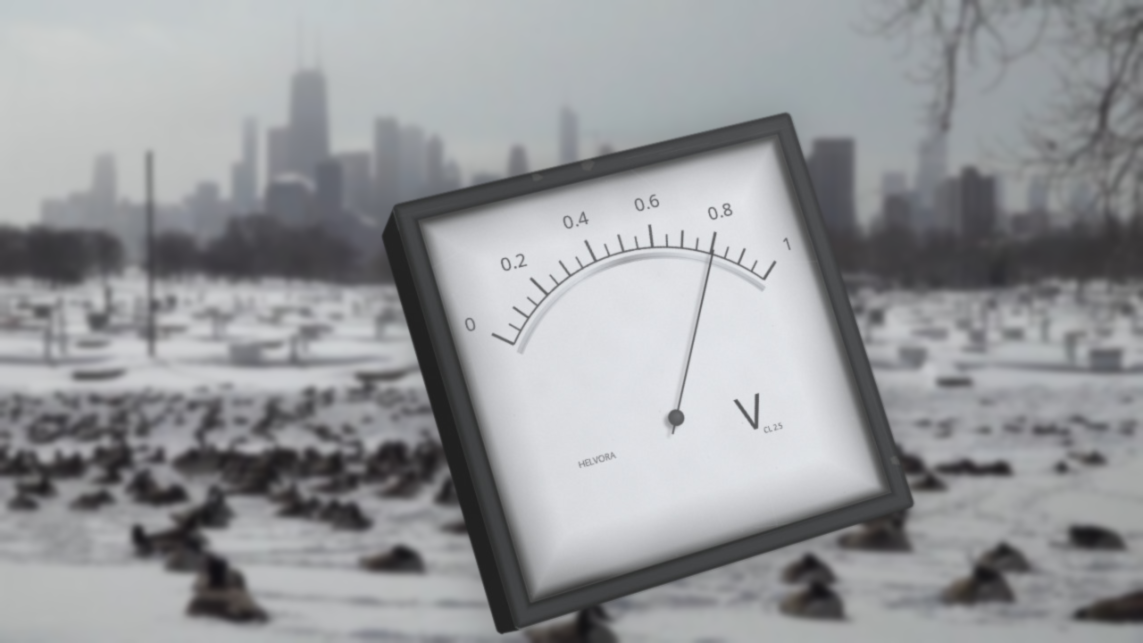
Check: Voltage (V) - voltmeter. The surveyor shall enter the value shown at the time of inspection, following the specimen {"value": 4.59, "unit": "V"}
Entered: {"value": 0.8, "unit": "V"}
